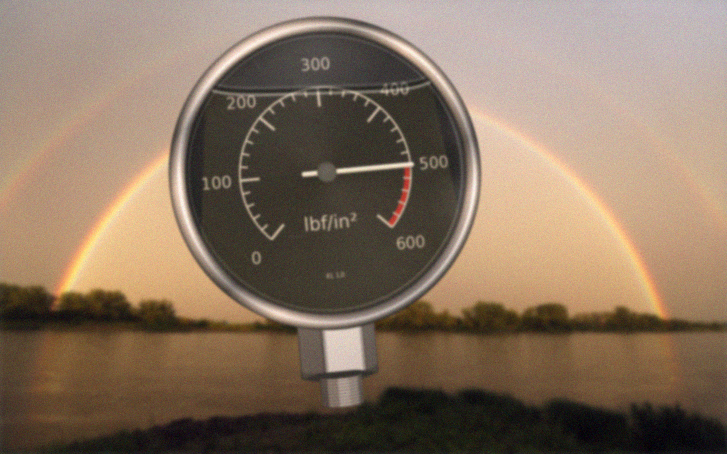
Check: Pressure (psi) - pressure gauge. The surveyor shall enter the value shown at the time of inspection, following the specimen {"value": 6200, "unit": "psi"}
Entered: {"value": 500, "unit": "psi"}
